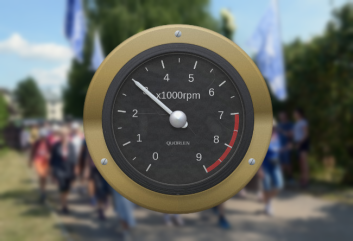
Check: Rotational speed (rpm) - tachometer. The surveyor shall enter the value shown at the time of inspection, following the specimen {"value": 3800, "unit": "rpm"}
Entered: {"value": 3000, "unit": "rpm"}
